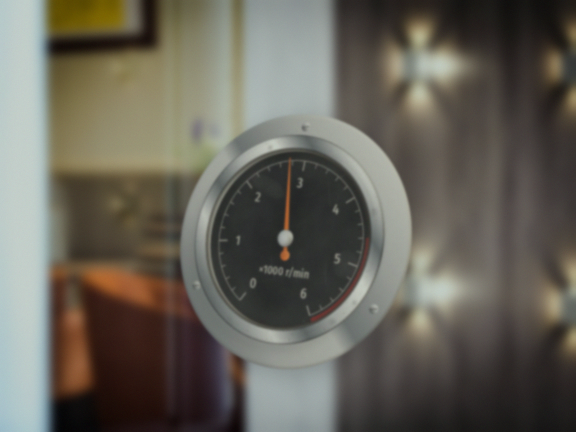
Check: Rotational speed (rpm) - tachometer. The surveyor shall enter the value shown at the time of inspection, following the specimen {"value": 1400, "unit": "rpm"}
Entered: {"value": 2800, "unit": "rpm"}
